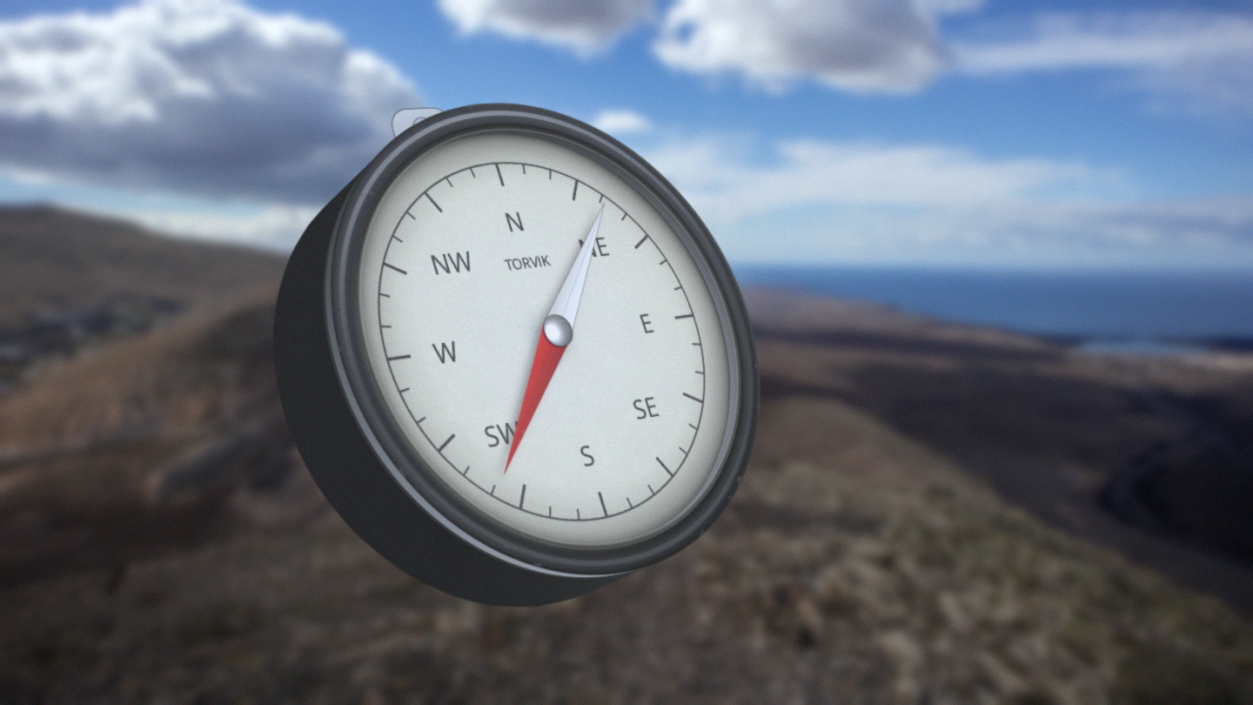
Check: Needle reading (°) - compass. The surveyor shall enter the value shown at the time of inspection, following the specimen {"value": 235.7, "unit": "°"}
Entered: {"value": 220, "unit": "°"}
